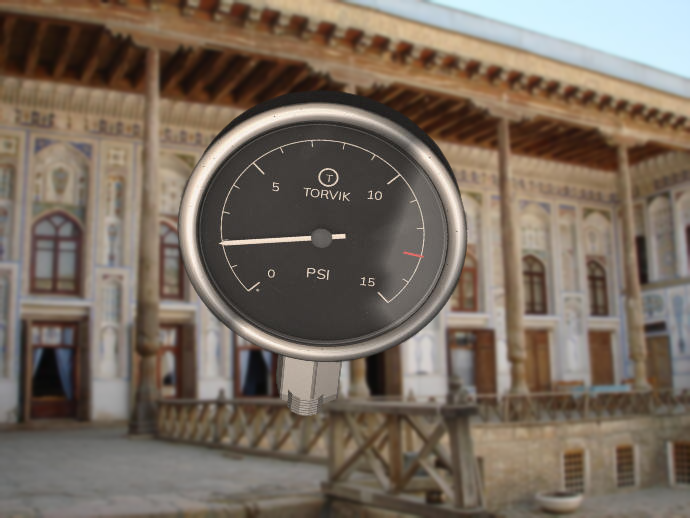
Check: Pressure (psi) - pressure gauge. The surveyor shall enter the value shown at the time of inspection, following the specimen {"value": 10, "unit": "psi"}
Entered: {"value": 2, "unit": "psi"}
